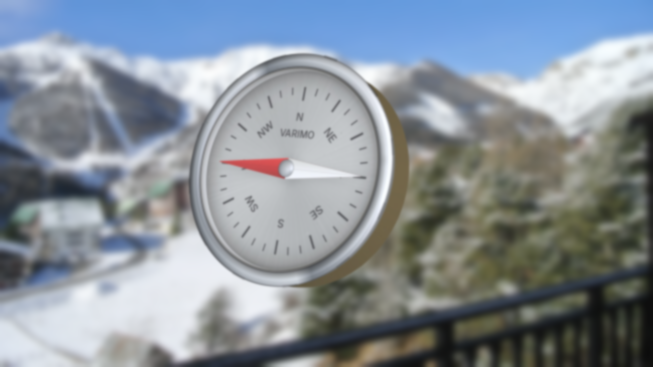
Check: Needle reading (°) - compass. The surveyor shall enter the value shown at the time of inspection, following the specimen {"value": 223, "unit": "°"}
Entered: {"value": 270, "unit": "°"}
